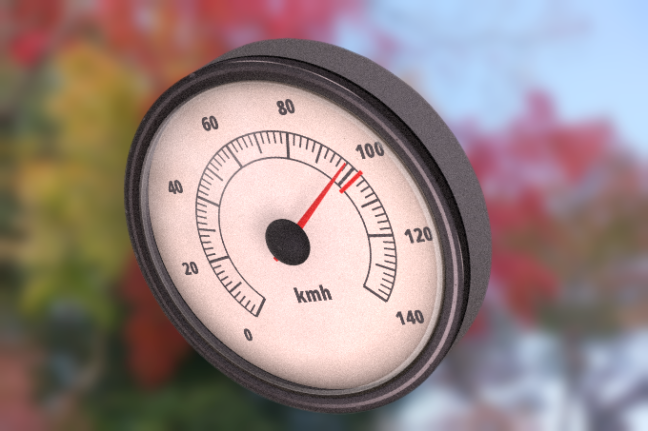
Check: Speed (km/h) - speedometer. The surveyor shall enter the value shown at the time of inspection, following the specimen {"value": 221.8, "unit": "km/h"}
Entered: {"value": 98, "unit": "km/h"}
